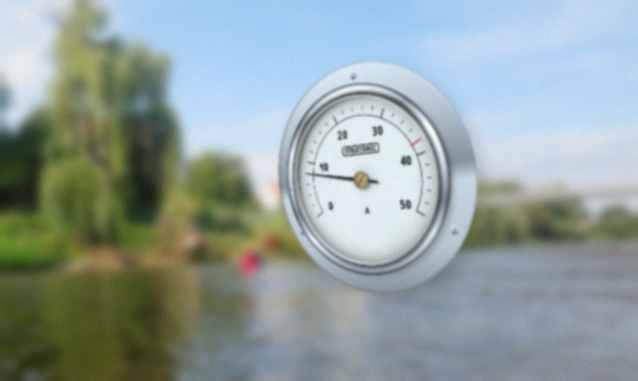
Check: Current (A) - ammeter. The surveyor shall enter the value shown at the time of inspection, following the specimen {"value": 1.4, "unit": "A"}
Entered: {"value": 8, "unit": "A"}
